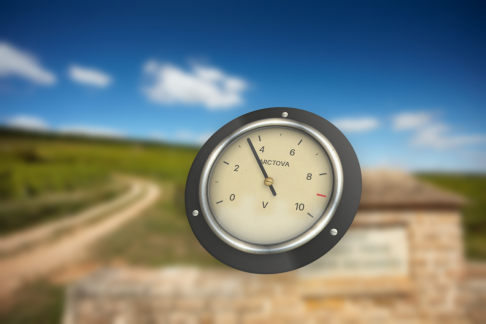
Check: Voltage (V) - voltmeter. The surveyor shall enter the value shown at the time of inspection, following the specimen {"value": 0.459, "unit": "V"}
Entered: {"value": 3.5, "unit": "V"}
